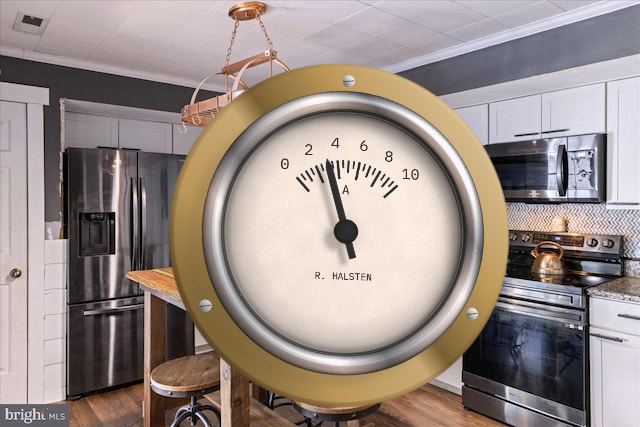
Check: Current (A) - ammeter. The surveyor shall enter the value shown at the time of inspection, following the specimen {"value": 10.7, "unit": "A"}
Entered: {"value": 3, "unit": "A"}
